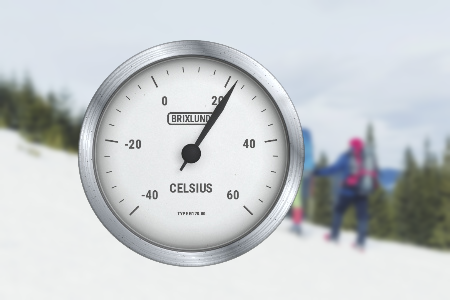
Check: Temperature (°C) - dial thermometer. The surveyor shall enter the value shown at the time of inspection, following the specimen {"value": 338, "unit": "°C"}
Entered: {"value": 22, "unit": "°C"}
